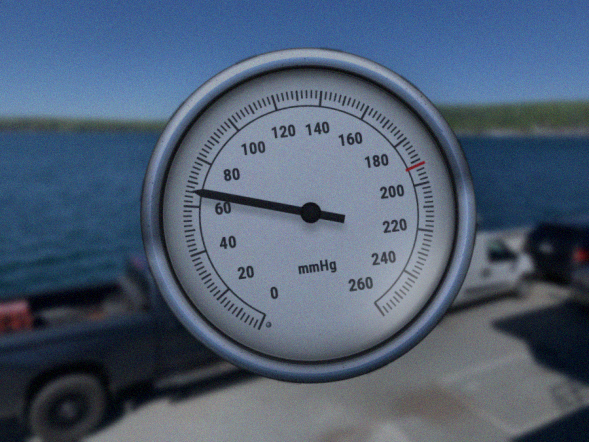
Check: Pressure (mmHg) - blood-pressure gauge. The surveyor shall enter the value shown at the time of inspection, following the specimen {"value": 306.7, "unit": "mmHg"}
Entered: {"value": 66, "unit": "mmHg"}
